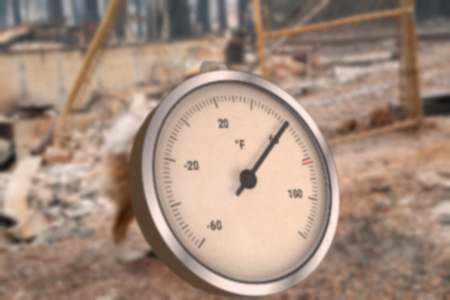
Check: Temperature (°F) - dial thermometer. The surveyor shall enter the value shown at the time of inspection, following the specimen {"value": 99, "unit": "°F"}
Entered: {"value": 60, "unit": "°F"}
